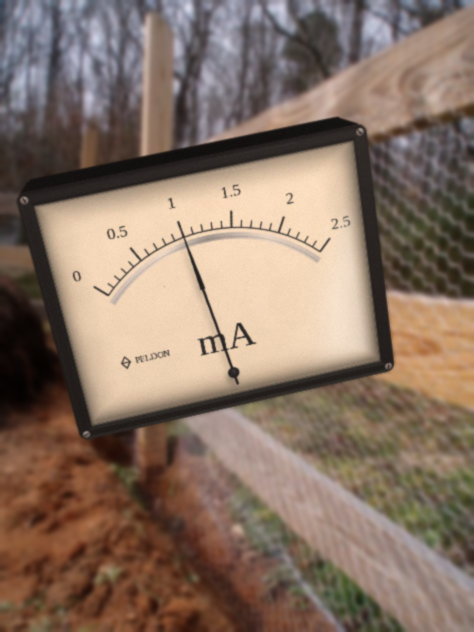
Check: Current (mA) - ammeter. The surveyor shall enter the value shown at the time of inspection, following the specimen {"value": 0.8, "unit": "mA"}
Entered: {"value": 1, "unit": "mA"}
